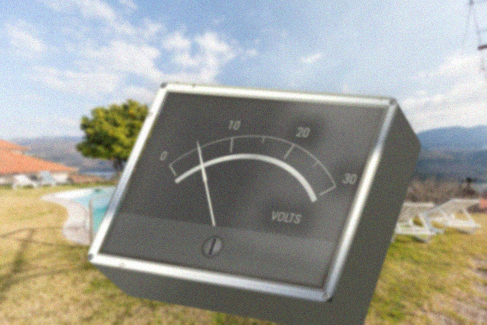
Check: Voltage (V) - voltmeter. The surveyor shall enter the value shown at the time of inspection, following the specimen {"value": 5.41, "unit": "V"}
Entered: {"value": 5, "unit": "V"}
